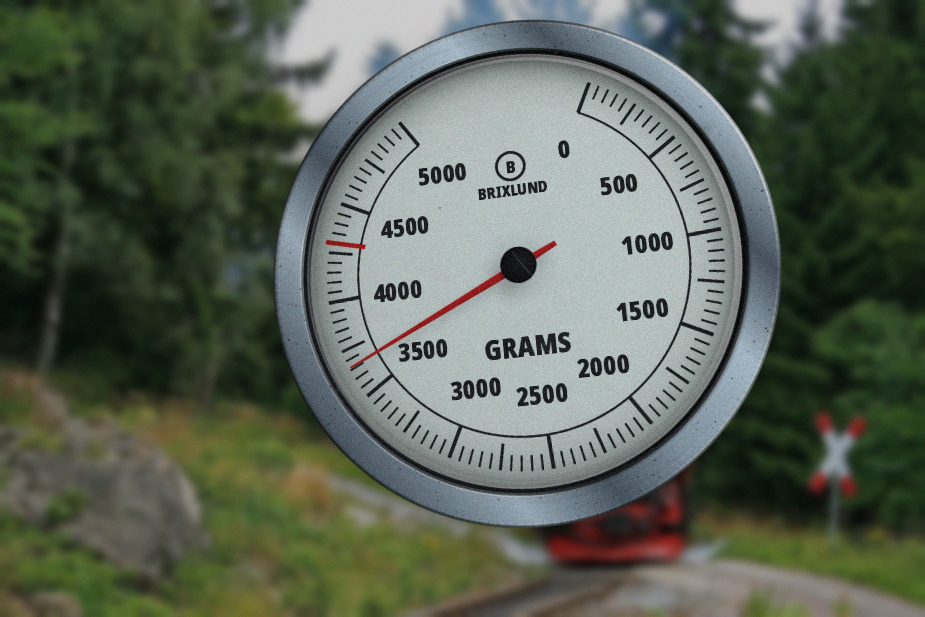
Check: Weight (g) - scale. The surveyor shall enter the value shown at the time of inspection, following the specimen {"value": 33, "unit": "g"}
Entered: {"value": 3650, "unit": "g"}
